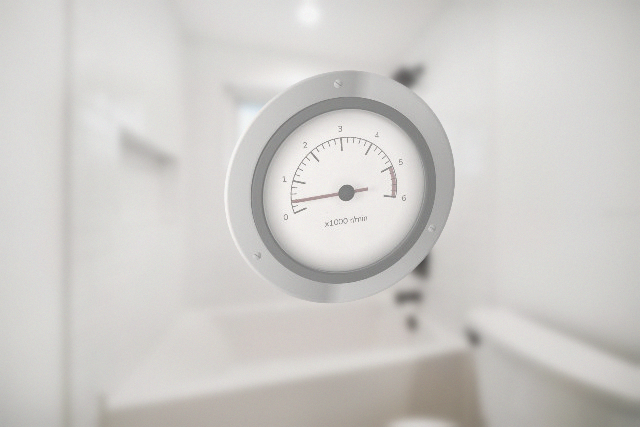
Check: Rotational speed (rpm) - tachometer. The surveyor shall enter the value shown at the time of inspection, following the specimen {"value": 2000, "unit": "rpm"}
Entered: {"value": 400, "unit": "rpm"}
